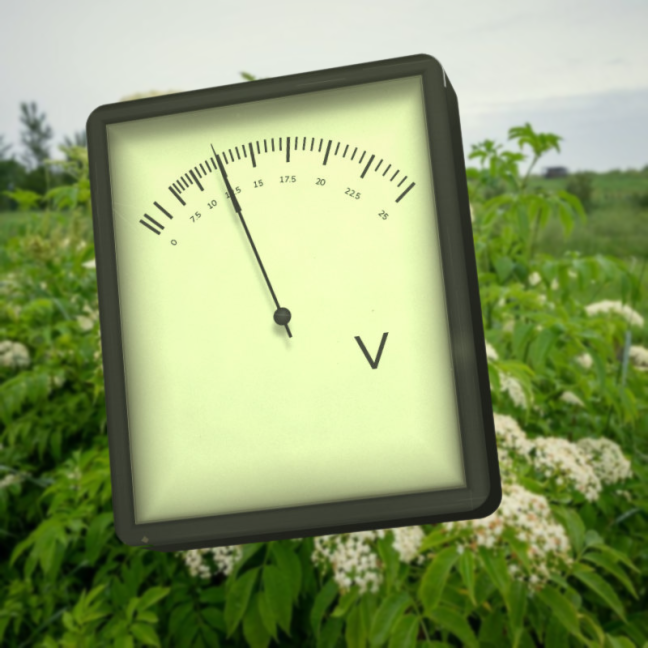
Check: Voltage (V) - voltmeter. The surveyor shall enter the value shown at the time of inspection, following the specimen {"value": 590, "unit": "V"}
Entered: {"value": 12.5, "unit": "V"}
